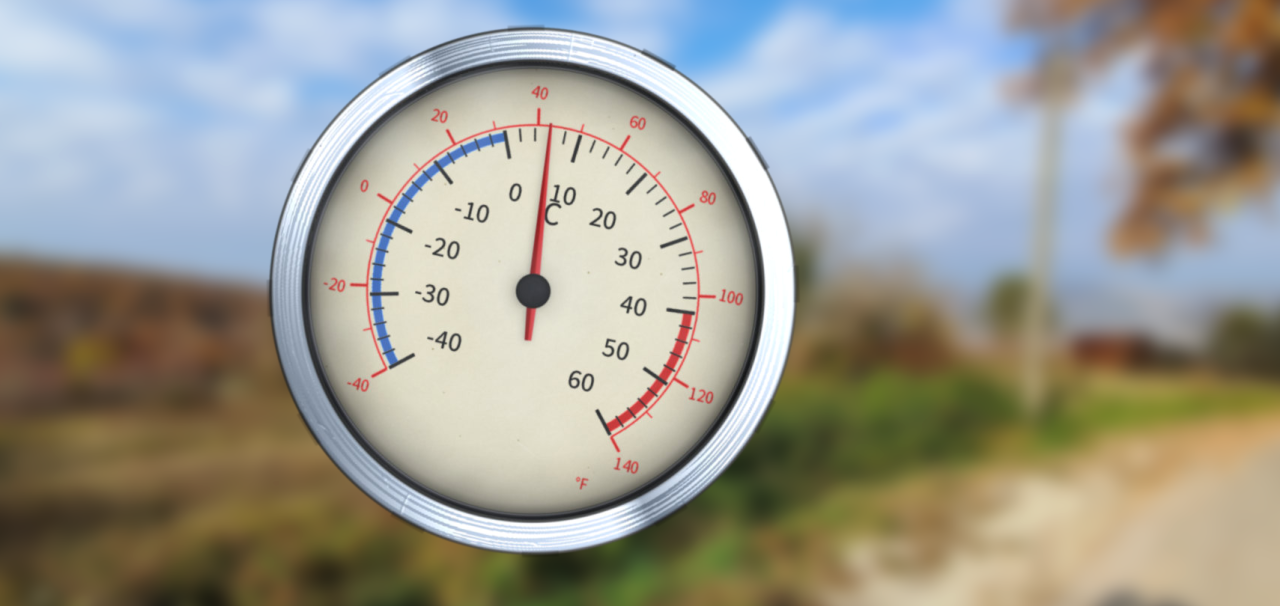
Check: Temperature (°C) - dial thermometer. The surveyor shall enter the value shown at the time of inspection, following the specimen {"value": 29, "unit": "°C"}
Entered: {"value": 6, "unit": "°C"}
